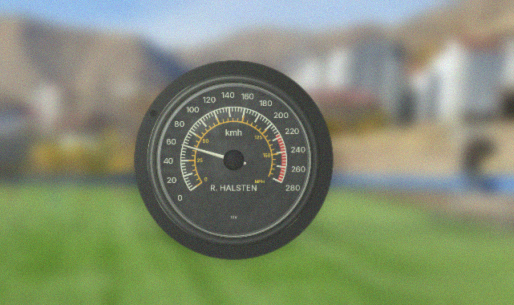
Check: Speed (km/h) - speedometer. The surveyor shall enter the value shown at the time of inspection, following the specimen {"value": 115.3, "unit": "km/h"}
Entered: {"value": 60, "unit": "km/h"}
